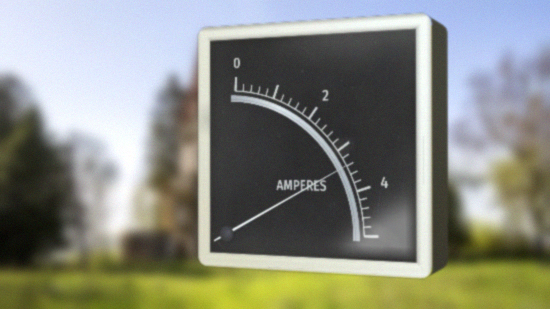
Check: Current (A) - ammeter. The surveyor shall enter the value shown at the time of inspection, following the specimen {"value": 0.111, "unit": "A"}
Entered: {"value": 3.4, "unit": "A"}
